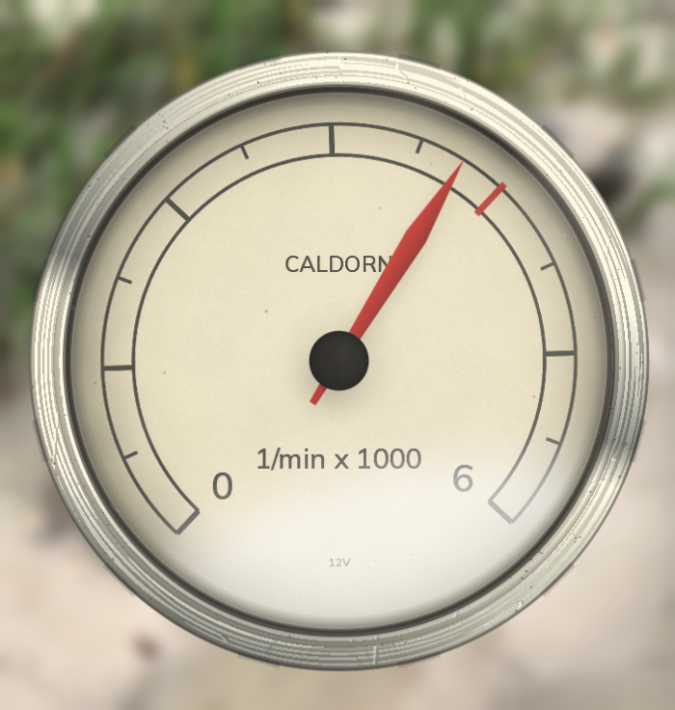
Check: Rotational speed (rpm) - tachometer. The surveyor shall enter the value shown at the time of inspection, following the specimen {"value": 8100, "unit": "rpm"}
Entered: {"value": 3750, "unit": "rpm"}
